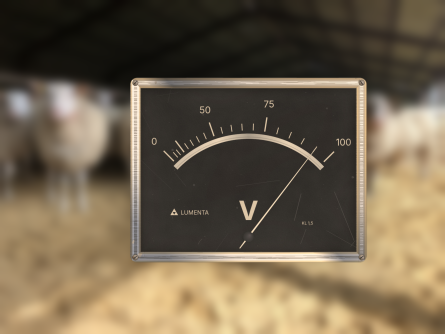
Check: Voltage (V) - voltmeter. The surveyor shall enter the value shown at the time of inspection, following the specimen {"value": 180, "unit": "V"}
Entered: {"value": 95, "unit": "V"}
